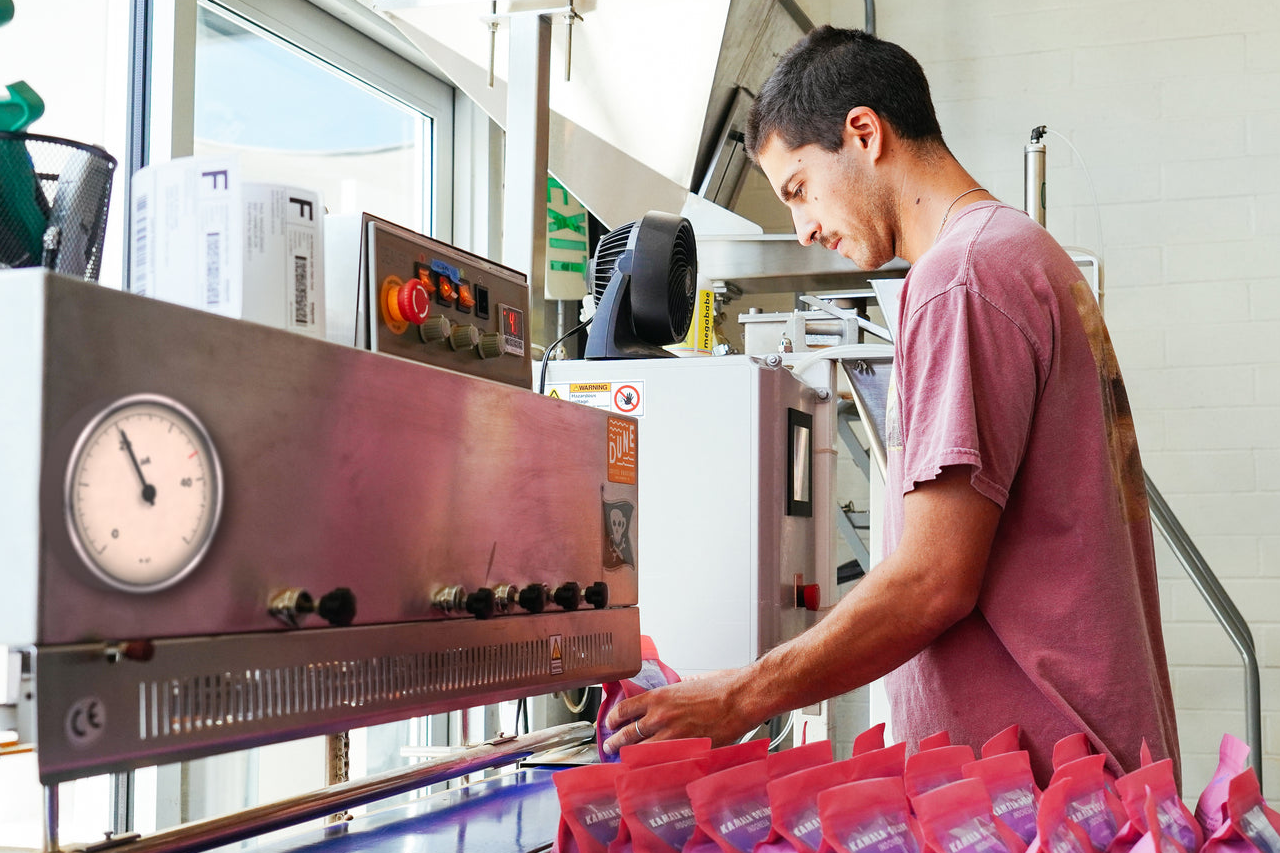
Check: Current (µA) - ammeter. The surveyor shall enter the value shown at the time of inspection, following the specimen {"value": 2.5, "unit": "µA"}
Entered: {"value": 20, "unit": "µA"}
